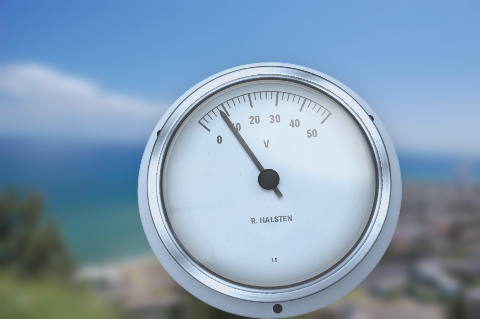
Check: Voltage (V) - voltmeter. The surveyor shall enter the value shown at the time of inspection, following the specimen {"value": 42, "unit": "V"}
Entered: {"value": 8, "unit": "V"}
